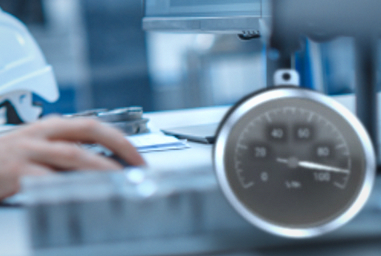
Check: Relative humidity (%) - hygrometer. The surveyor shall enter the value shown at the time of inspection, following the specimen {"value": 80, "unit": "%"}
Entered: {"value": 92, "unit": "%"}
